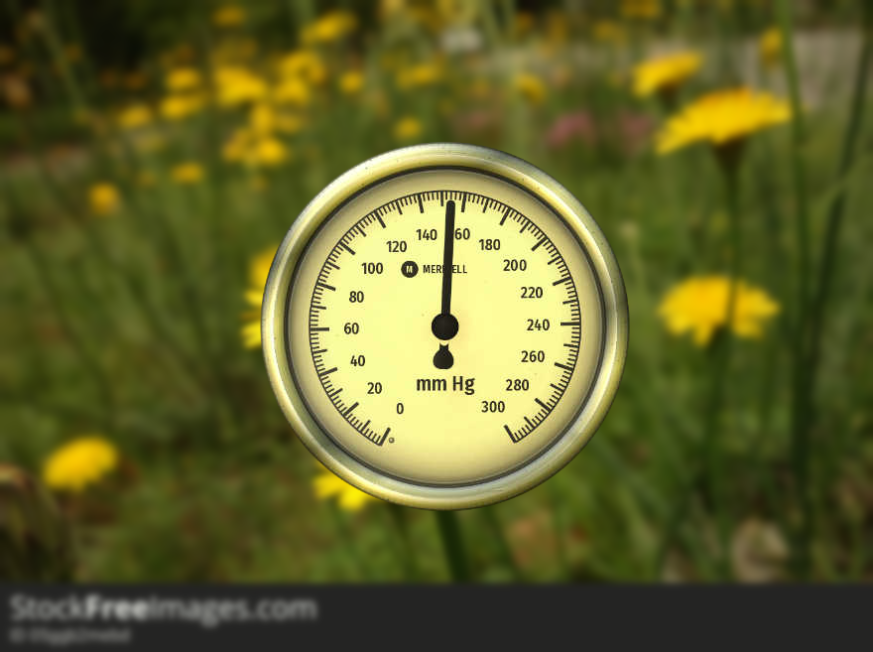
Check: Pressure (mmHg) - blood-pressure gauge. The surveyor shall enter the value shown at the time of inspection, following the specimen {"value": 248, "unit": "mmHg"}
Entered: {"value": 154, "unit": "mmHg"}
